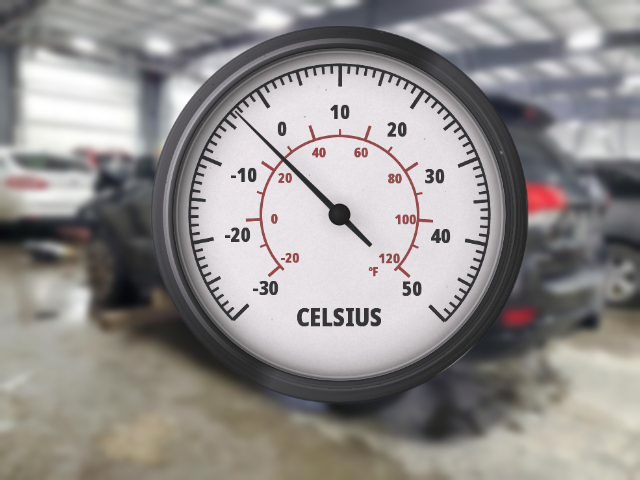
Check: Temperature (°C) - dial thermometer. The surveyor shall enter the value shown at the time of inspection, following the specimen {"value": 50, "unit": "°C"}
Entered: {"value": -3.5, "unit": "°C"}
